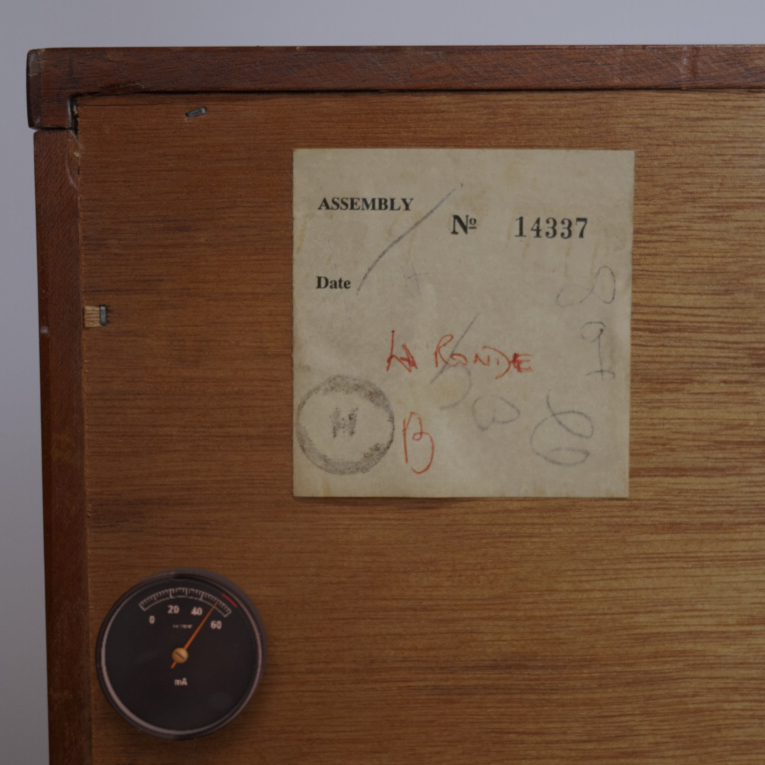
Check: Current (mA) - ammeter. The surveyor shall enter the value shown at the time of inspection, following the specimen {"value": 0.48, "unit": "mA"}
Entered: {"value": 50, "unit": "mA"}
